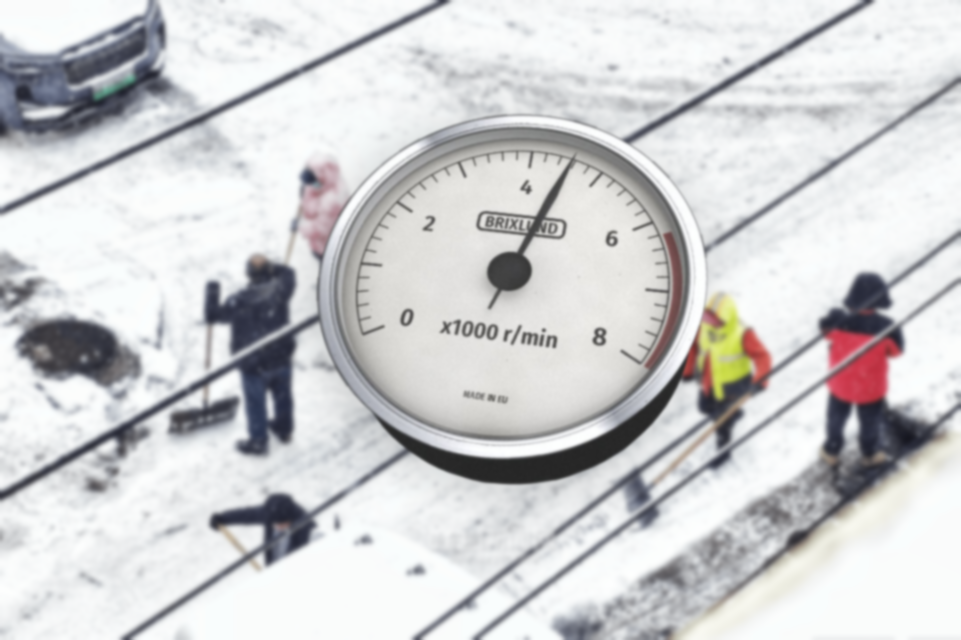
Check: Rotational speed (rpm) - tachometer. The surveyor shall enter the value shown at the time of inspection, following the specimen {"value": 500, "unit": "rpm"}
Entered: {"value": 4600, "unit": "rpm"}
